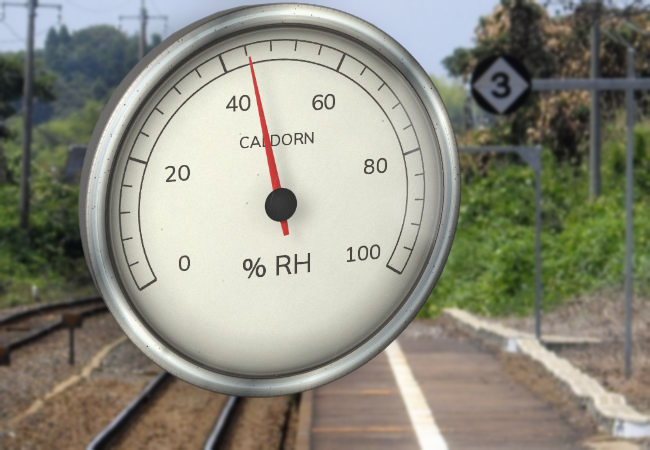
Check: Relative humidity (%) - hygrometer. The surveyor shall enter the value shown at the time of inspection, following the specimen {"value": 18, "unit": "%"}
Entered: {"value": 44, "unit": "%"}
